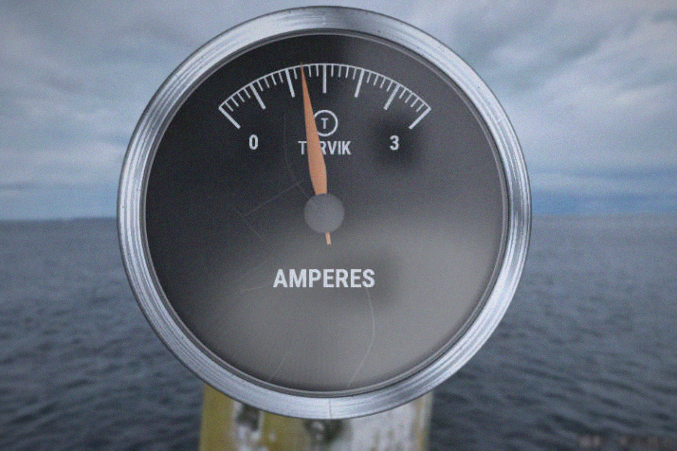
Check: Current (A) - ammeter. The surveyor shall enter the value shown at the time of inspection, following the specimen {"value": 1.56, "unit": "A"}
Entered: {"value": 1.2, "unit": "A"}
